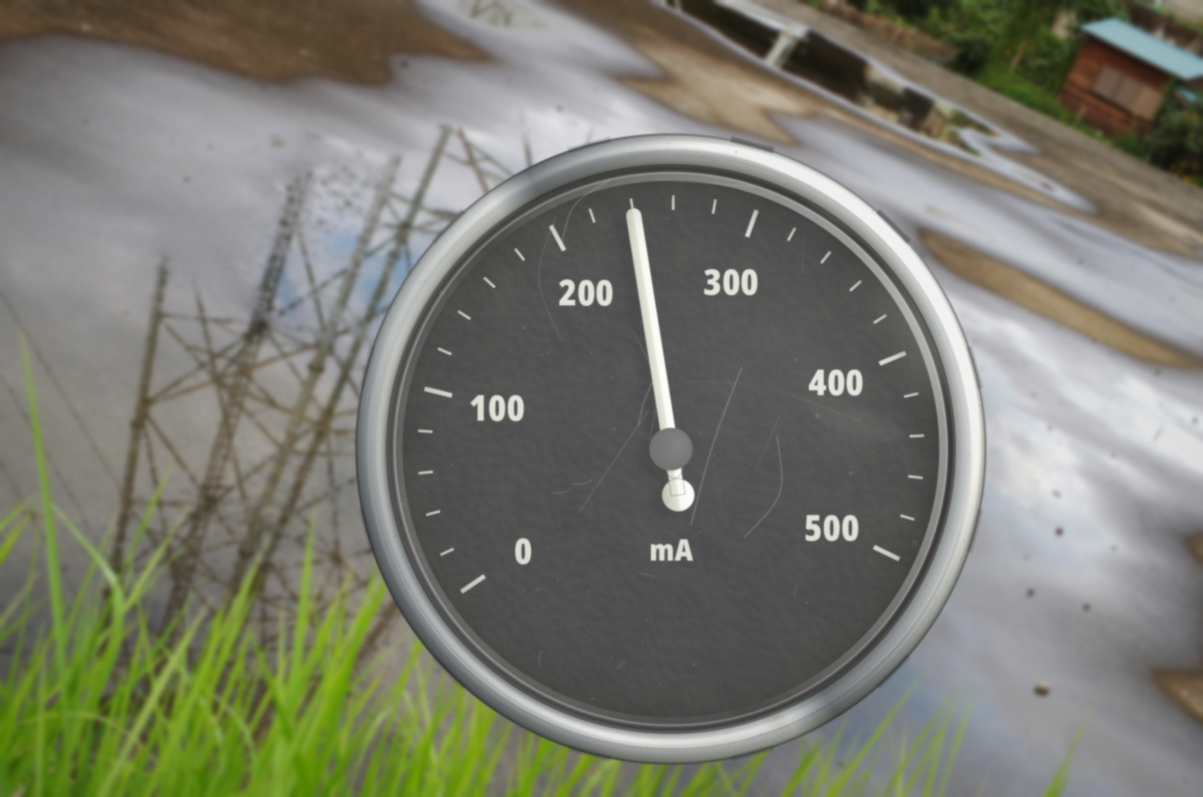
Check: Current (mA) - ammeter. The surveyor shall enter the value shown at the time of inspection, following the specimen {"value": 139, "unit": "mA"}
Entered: {"value": 240, "unit": "mA"}
